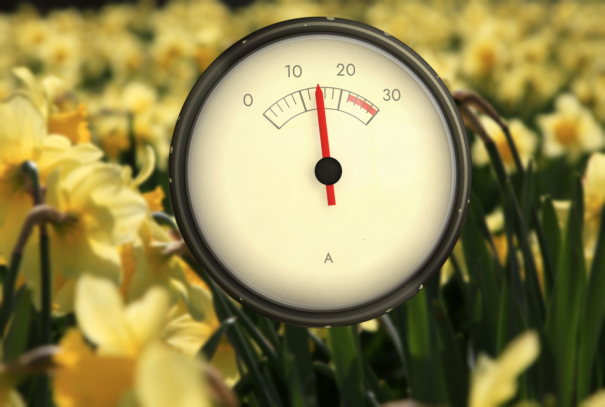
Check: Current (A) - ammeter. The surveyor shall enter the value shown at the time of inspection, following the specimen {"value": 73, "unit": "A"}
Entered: {"value": 14, "unit": "A"}
